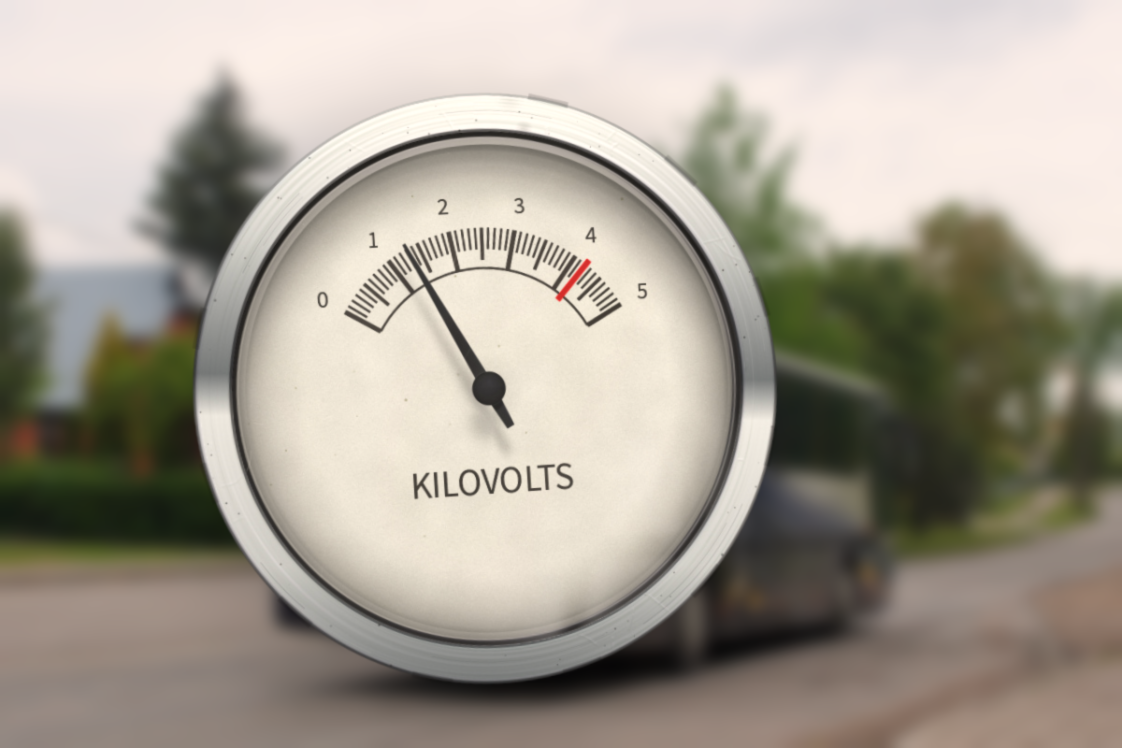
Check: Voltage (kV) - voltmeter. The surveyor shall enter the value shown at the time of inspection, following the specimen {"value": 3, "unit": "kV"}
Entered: {"value": 1.3, "unit": "kV"}
